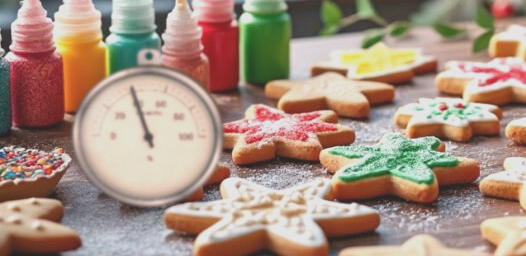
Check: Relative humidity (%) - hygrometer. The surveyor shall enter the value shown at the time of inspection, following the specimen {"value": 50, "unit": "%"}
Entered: {"value": 40, "unit": "%"}
